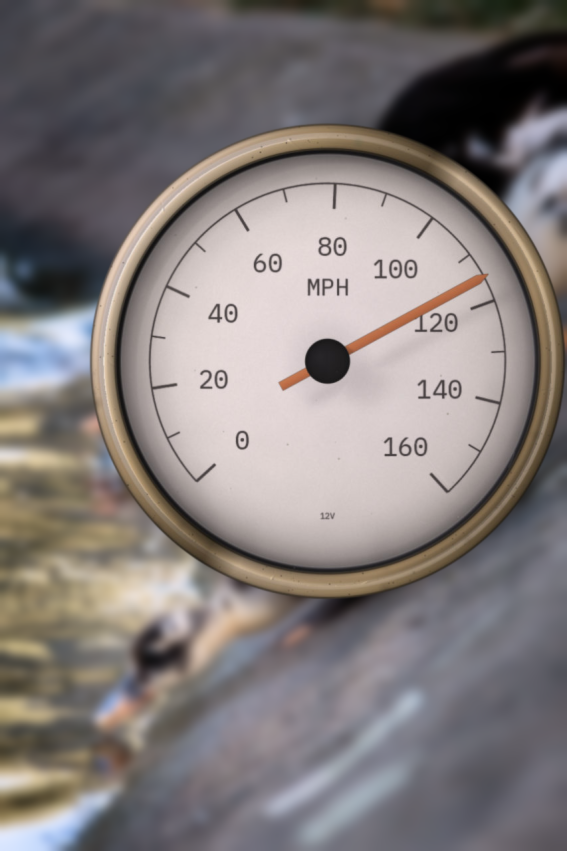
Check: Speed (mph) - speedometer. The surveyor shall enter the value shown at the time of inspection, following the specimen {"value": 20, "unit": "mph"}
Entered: {"value": 115, "unit": "mph"}
